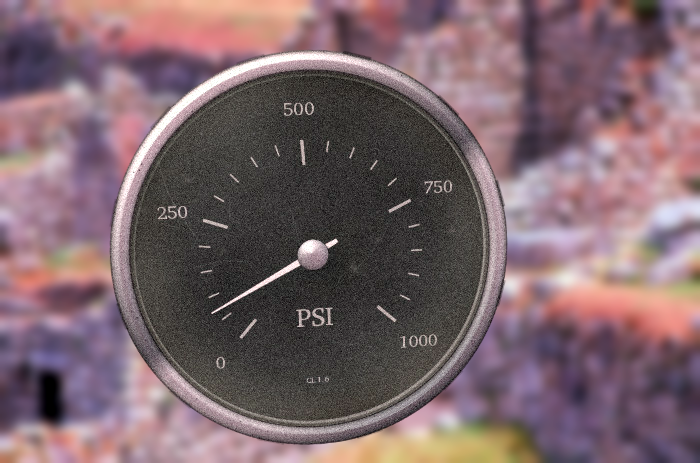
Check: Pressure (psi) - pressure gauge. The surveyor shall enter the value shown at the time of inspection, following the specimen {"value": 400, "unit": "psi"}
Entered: {"value": 75, "unit": "psi"}
